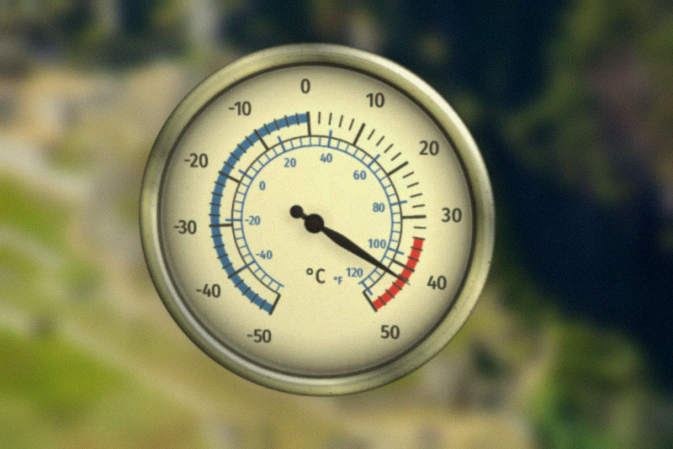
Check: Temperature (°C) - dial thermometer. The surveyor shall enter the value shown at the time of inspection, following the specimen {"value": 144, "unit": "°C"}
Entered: {"value": 42, "unit": "°C"}
